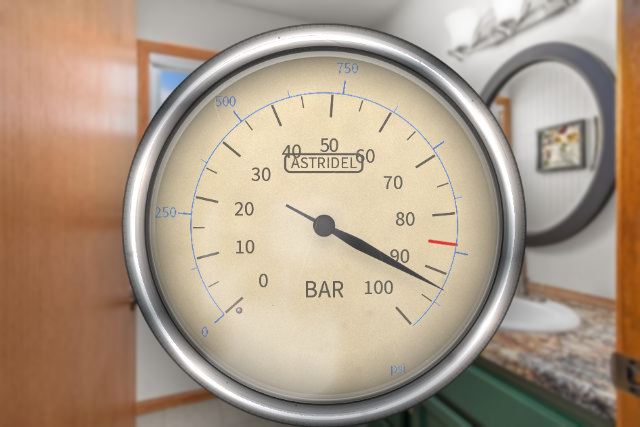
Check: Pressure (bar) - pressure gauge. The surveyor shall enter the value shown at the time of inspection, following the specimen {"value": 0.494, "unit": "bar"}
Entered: {"value": 92.5, "unit": "bar"}
